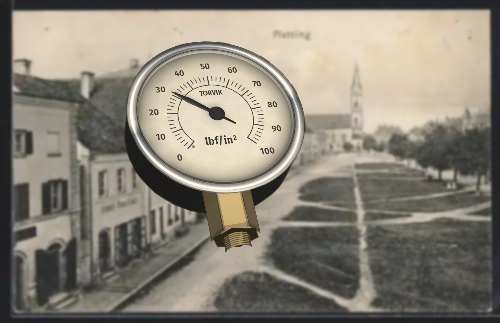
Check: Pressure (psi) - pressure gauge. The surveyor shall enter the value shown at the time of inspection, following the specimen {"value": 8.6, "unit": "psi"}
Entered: {"value": 30, "unit": "psi"}
